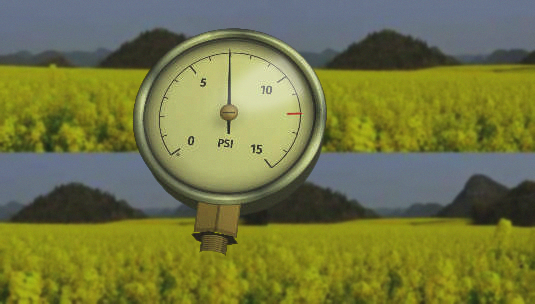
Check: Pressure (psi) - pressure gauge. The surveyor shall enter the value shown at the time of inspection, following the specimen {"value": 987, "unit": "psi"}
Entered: {"value": 7, "unit": "psi"}
